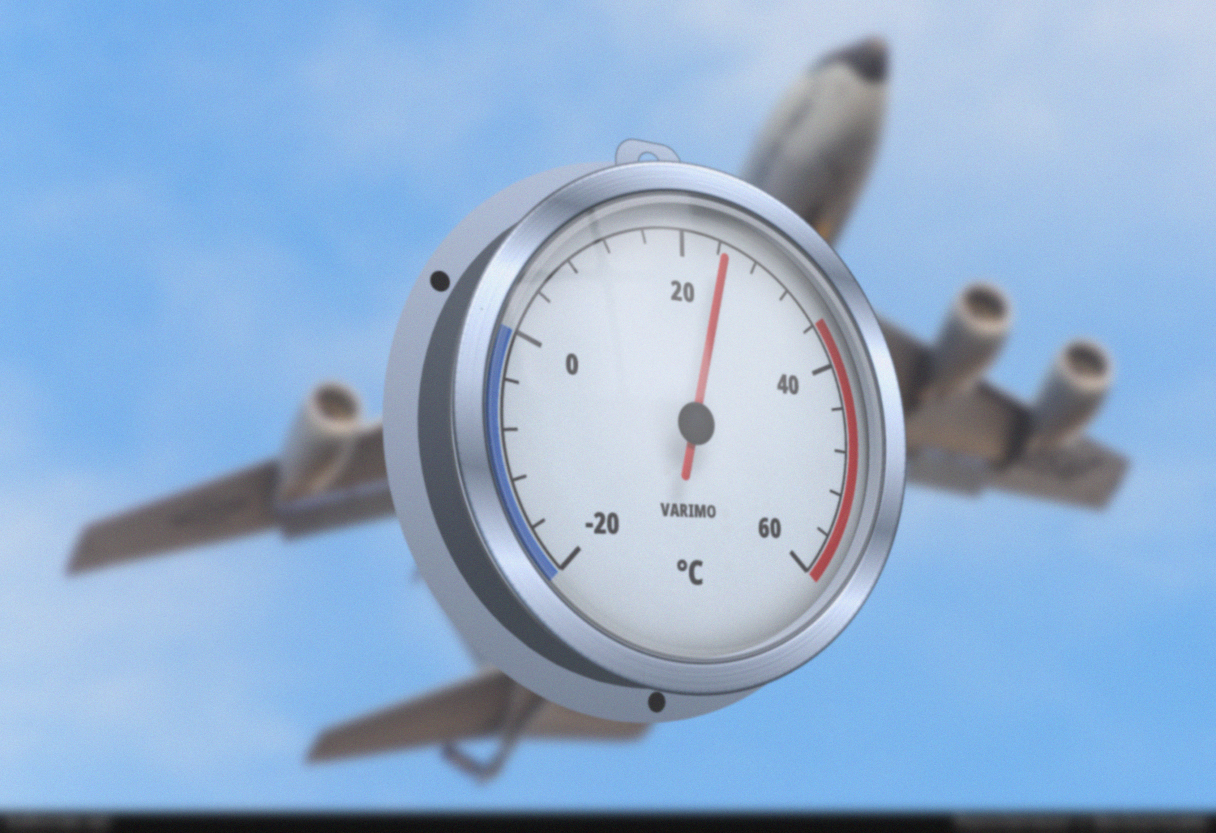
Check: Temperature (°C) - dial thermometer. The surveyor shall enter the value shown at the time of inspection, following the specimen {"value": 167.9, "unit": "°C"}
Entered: {"value": 24, "unit": "°C"}
